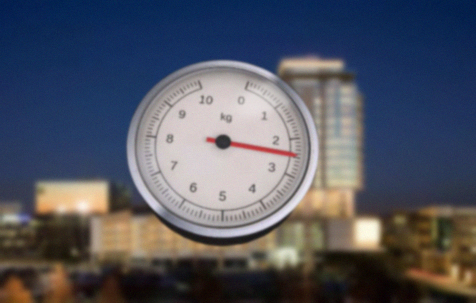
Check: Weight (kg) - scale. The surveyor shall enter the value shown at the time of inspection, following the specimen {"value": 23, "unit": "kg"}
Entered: {"value": 2.5, "unit": "kg"}
